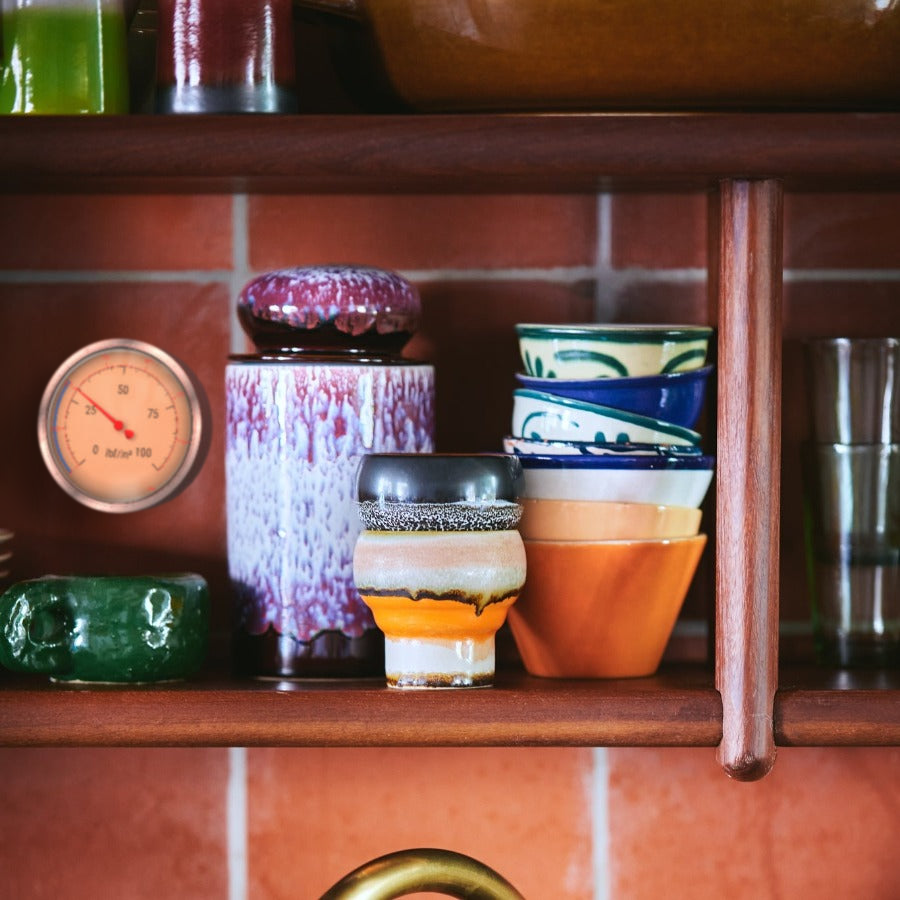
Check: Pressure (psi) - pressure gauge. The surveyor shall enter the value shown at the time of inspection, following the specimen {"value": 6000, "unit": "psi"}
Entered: {"value": 30, "unit": "psi"}
